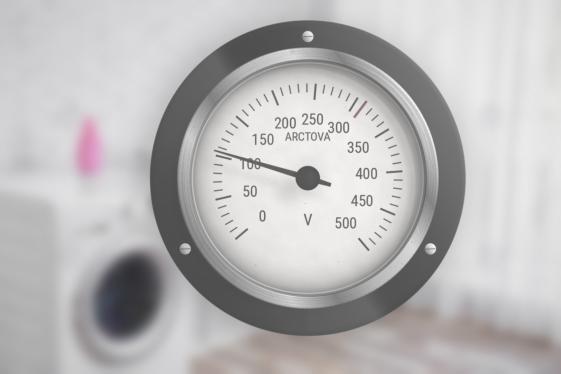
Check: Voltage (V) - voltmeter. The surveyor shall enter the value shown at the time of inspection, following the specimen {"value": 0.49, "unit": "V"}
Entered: {"value": 105, "unit": "V"}
